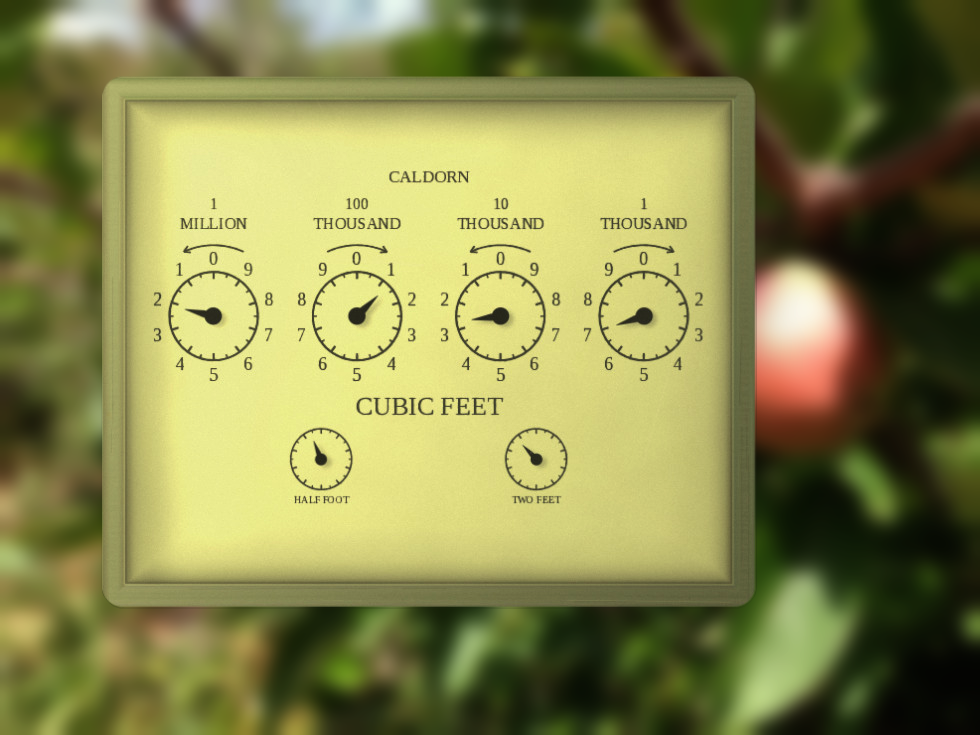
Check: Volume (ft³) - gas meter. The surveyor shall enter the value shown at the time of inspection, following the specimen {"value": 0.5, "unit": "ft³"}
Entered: {"value": 212700, "unit": "ft³"}
